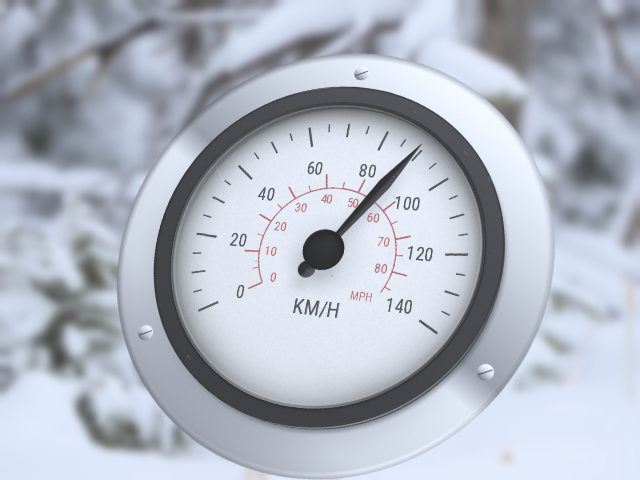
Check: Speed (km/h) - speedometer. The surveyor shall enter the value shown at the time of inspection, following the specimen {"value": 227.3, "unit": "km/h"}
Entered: {"value": 90, "unit": "km/h"}
